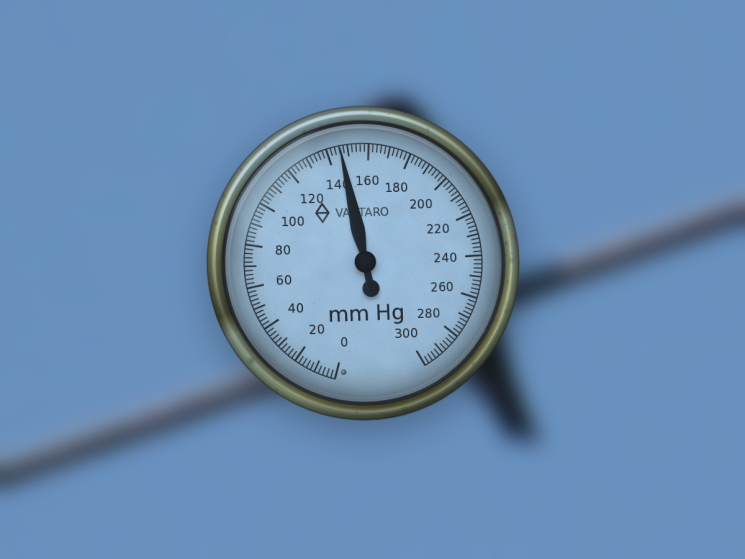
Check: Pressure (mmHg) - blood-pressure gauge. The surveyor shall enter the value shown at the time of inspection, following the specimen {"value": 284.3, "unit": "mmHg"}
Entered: {"value": 146, "unit": "mmHg"}
